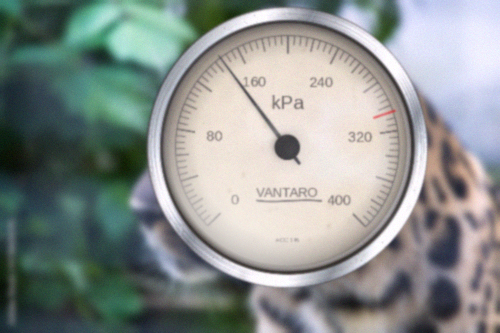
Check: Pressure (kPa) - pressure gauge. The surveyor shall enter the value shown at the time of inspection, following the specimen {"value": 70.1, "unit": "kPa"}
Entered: {"value": 145, "unit": "kPa"}
